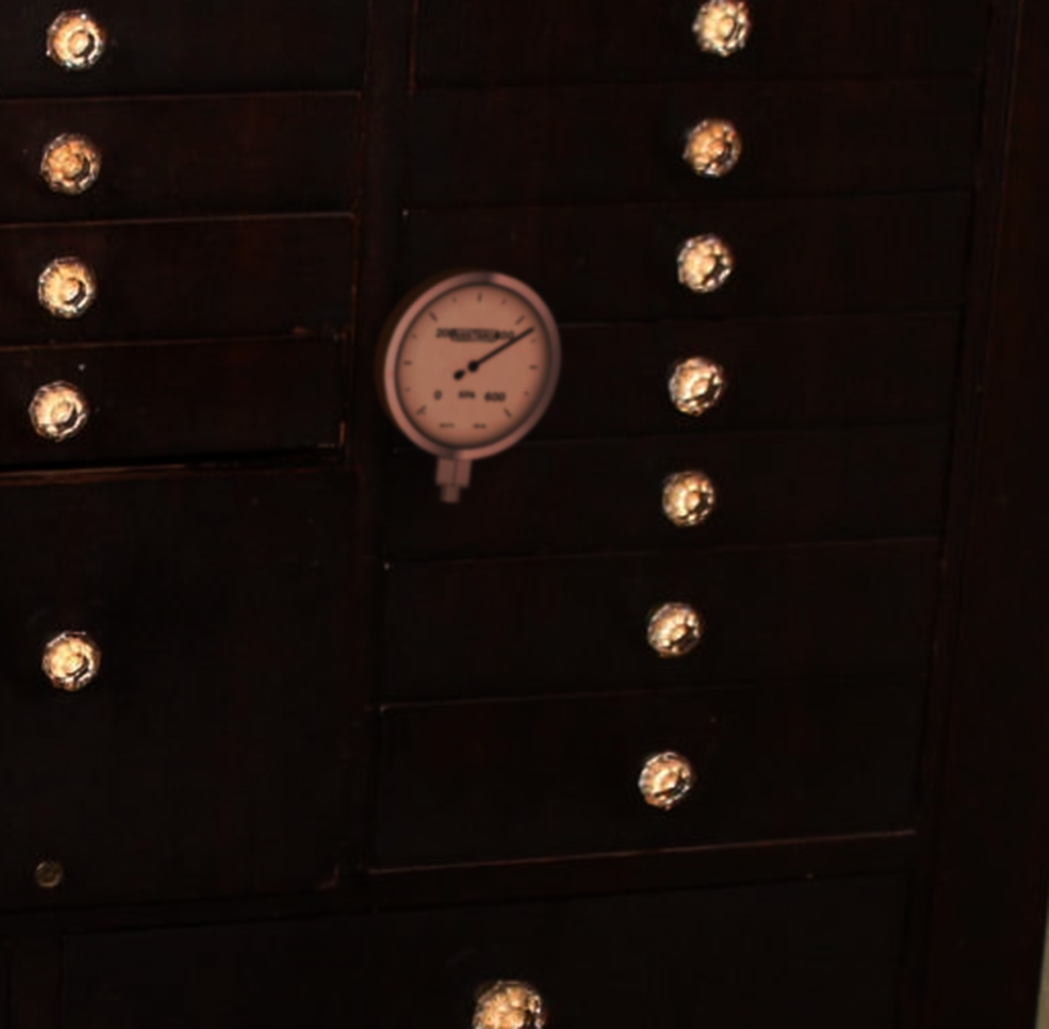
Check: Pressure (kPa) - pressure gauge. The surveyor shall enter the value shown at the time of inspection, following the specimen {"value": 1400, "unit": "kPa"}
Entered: {"value": 425, "unit": "kPa"}
